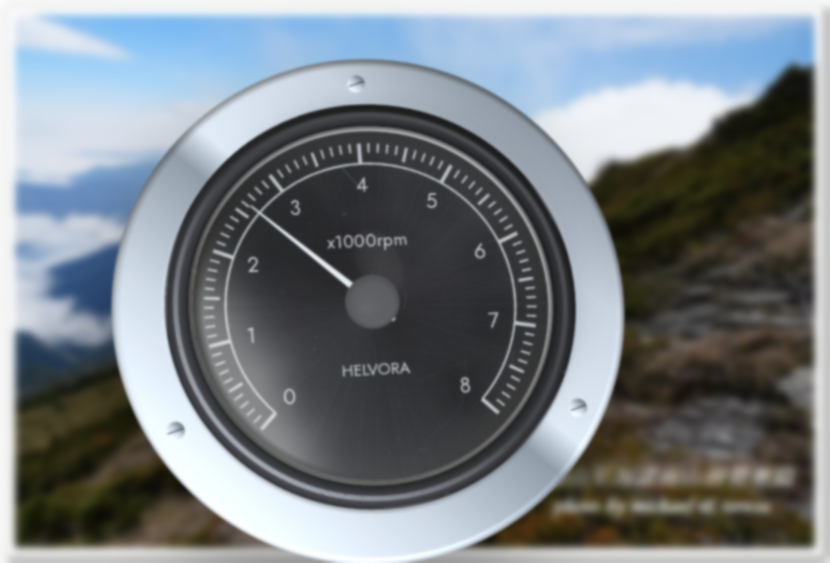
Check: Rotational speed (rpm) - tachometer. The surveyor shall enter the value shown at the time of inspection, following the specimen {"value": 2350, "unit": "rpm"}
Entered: {"value": 2600, "unit": "rpm"}
